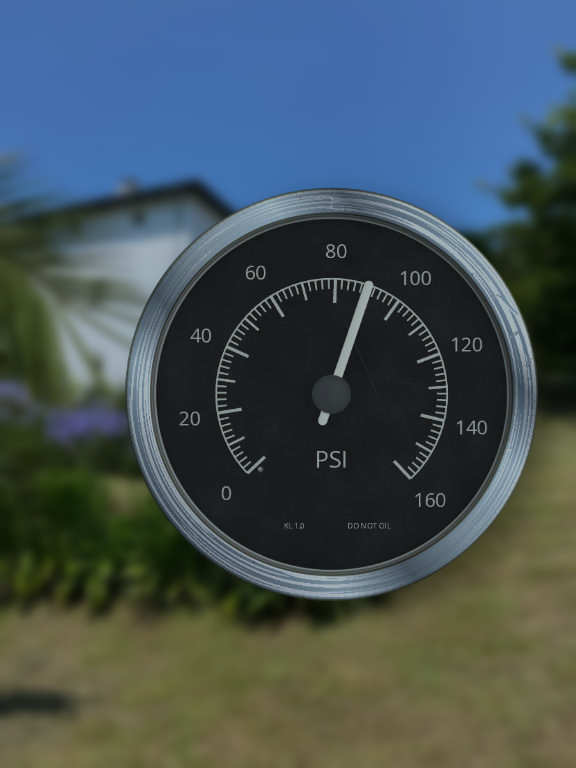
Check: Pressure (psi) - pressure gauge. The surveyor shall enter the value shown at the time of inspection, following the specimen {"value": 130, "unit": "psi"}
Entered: {"value": 90, "unit": "psi"}
